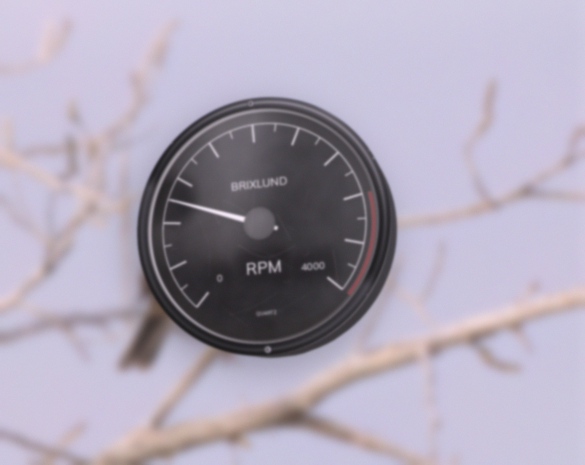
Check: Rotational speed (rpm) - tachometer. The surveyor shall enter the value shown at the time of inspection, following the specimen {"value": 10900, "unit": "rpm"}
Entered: {"value": 1000, "unit": "rpm"}
